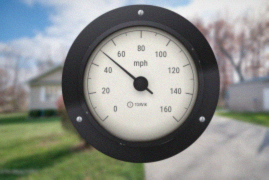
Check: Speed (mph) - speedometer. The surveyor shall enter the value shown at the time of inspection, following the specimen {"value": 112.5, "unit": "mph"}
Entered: {"value": 50, "unit": "mph"}
